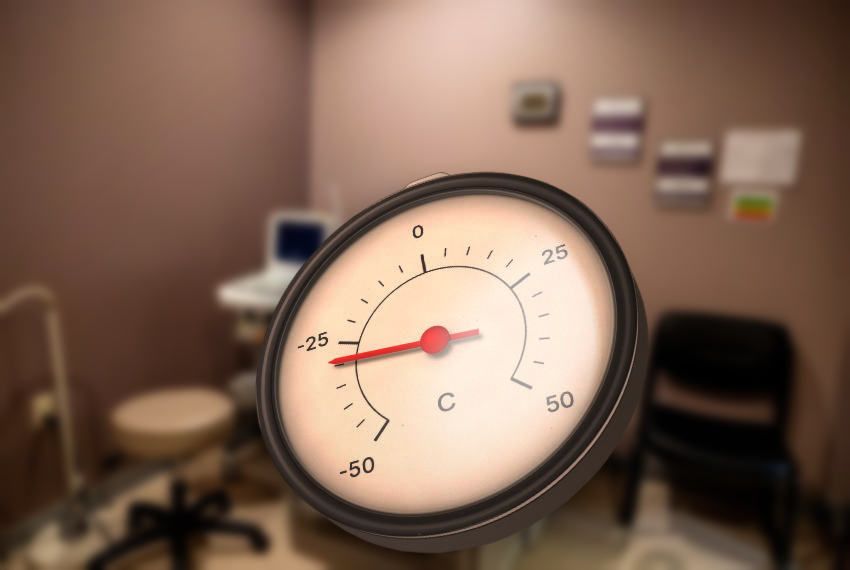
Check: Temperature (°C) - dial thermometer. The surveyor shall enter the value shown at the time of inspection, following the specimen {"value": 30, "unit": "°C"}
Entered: {"value": -30, "unit": "°C"}
